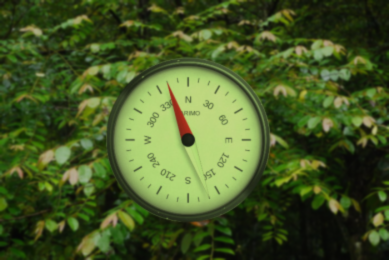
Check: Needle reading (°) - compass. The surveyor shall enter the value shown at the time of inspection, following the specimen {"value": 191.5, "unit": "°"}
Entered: {"value": 340, "unit": "°"}
